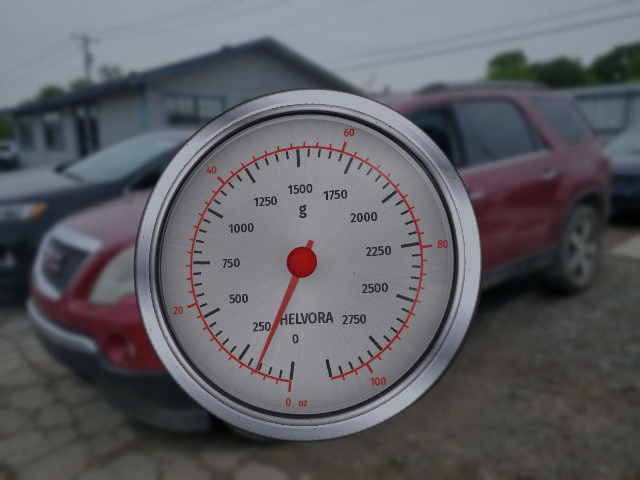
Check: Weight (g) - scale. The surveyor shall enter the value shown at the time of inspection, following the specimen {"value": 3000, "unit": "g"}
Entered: {"value": 150, "unit": "g"}
